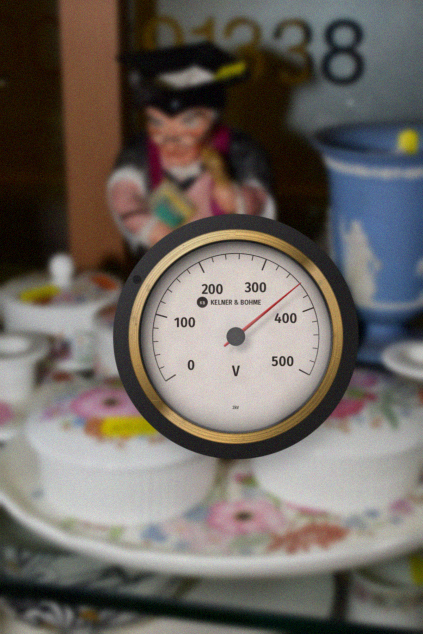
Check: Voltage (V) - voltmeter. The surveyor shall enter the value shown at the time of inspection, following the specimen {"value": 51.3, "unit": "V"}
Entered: {"value": 360, "unit": "V"}
